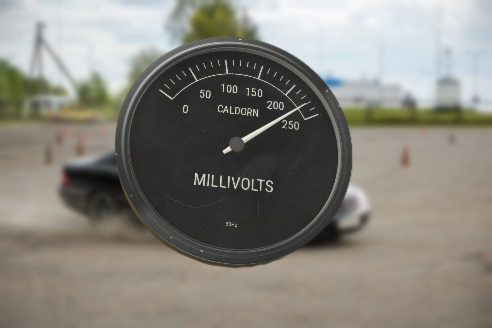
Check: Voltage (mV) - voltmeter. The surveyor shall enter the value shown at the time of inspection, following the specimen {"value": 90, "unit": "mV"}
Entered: {"value": 230, "unit": "mV"}
